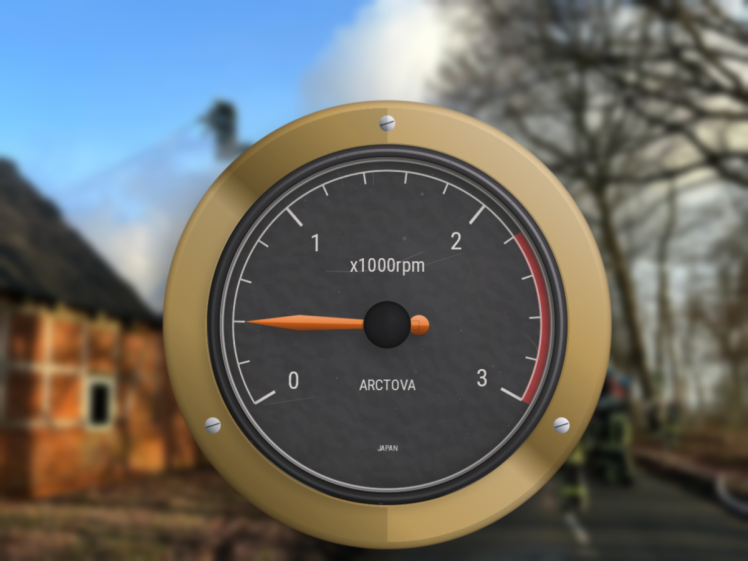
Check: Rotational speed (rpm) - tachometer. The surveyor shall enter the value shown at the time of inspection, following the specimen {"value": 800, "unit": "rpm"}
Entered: {"value": 400, "unit": "rpm"}
